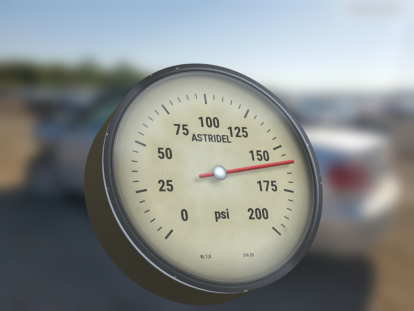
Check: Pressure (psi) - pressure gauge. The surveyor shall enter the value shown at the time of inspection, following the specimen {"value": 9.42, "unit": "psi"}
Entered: {"value": 160, "unit": "psi"}
